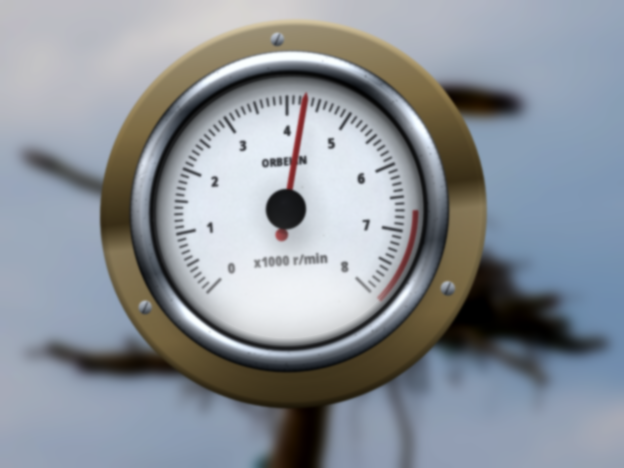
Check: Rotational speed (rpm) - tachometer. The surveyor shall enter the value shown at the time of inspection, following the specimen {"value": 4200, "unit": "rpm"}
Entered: {"value": 4300, "unit": "rpm"}
